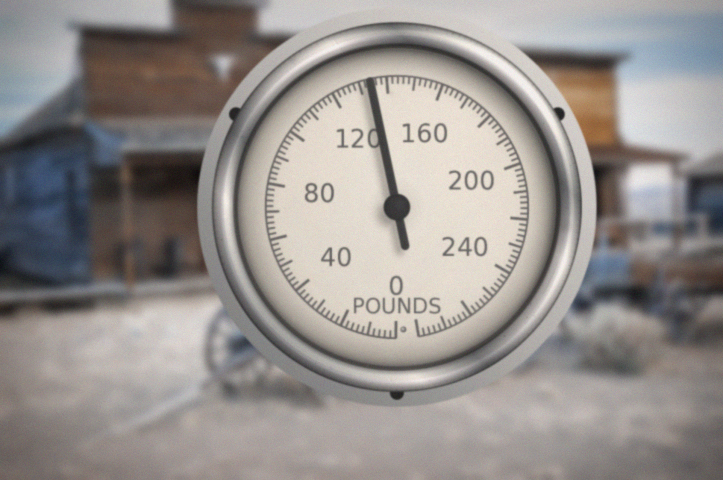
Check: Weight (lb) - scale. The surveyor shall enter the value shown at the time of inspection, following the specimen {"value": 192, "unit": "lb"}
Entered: {"value": 134, "unit": "lb"}
